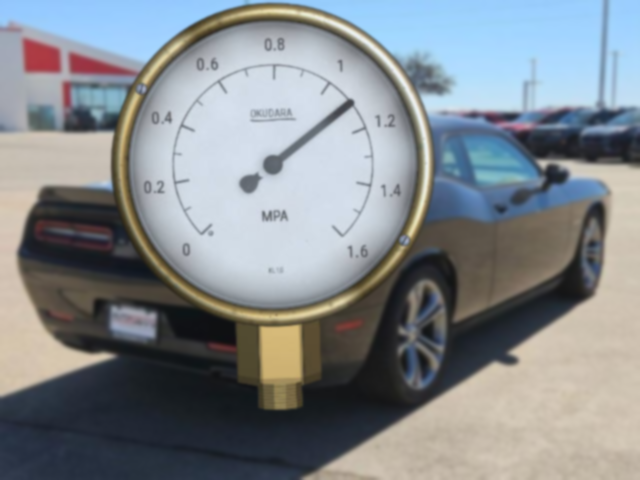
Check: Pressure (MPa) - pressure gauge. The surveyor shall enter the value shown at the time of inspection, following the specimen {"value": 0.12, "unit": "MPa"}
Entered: {"value": 1.1, "unit": "MPa"}
